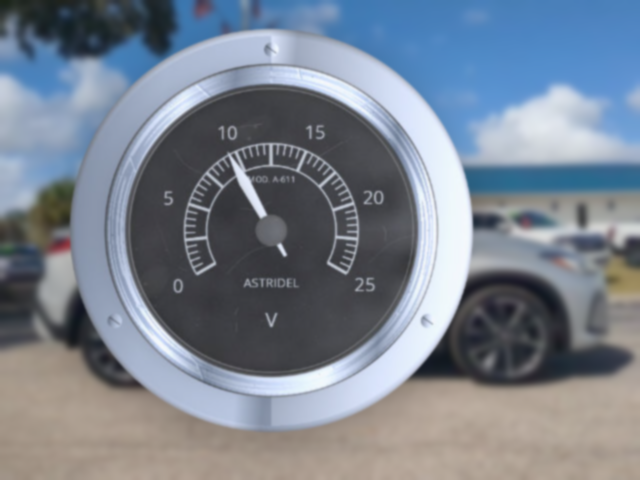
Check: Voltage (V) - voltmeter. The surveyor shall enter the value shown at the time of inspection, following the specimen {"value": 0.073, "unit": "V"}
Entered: {"value": 9.5, "unit": "V"}
